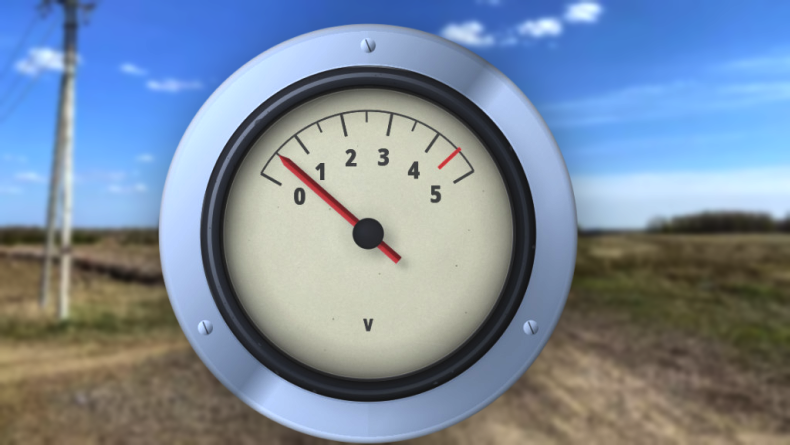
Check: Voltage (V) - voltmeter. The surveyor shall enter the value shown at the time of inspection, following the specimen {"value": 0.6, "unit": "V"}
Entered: {"value": 0.5, "unit": "V"}
